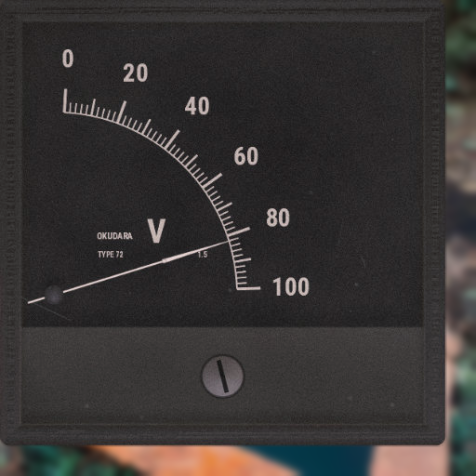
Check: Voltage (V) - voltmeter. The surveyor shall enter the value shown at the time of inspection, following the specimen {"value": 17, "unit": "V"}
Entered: {"value": 82, "unit": "V"}
